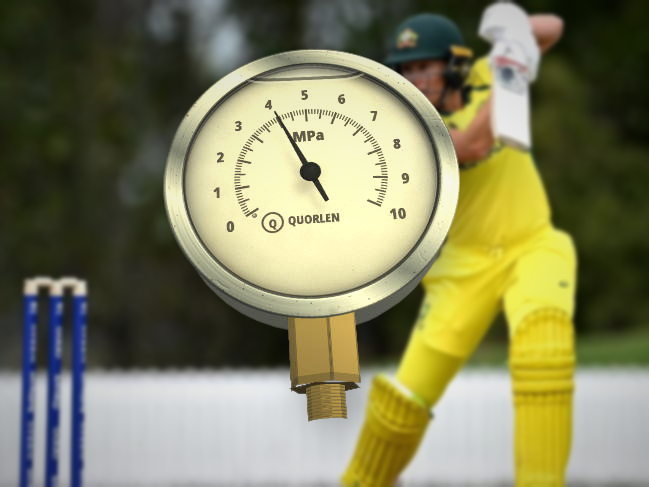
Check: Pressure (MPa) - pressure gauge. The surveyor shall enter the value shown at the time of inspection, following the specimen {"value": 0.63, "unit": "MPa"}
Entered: {"value": 4, "unit": "MPa"}
